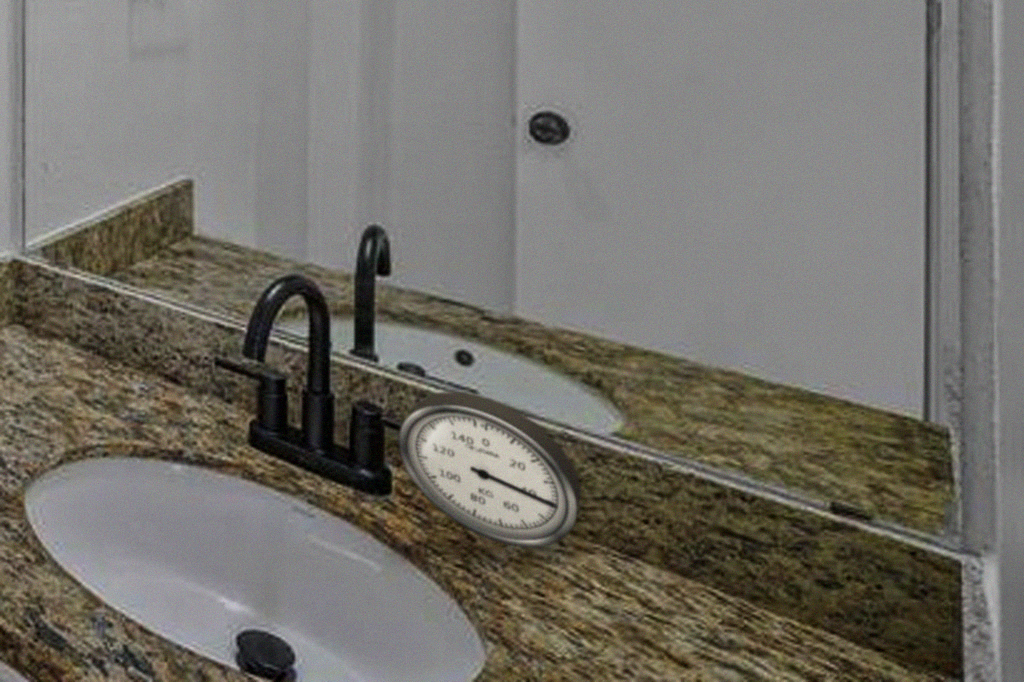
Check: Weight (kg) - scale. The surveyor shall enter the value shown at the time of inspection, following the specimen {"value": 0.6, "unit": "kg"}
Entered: {"value": 40, "unit": "kg"}
